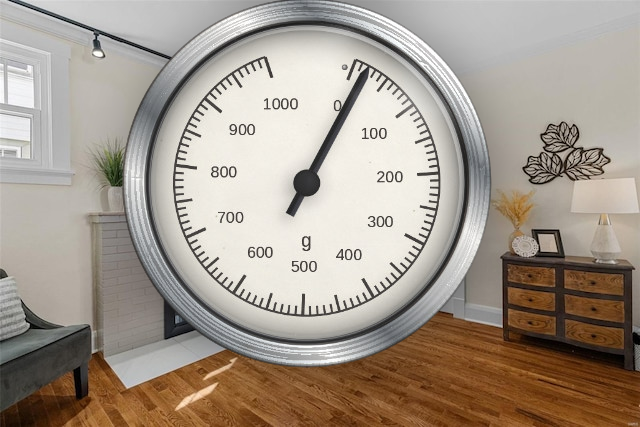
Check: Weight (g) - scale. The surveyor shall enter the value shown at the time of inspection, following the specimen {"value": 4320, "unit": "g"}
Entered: {"value": 20, "unit": "g"}
